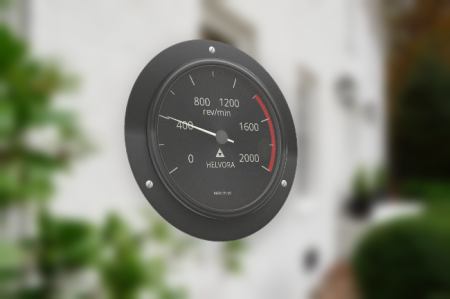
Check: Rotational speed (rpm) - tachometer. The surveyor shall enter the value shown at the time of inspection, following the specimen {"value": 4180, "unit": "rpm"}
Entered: {"value": 400, "unit": "rpm"}
